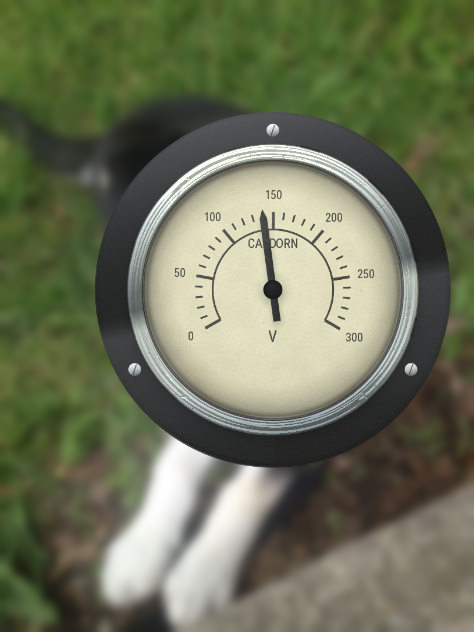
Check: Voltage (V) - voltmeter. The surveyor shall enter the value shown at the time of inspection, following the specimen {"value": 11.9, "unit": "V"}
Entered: {"value": 140, "unit": "V"}
